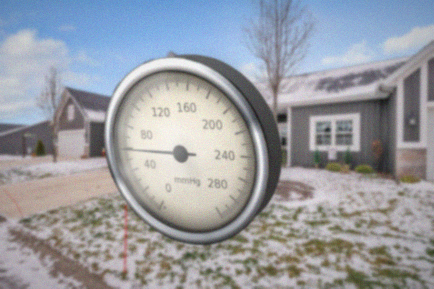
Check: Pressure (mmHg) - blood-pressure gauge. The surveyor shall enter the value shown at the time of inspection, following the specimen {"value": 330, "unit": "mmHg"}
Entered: {"value": 60, "unit": "mmHg"}
